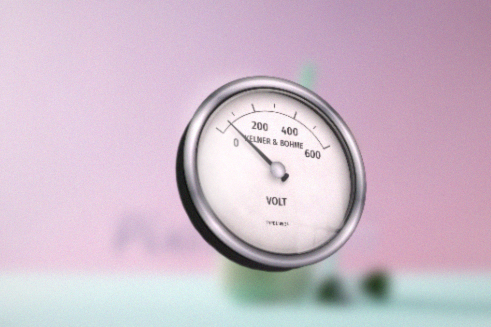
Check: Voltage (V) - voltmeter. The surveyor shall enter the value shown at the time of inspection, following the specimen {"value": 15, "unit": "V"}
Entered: {"value": 50, "unit": "V"}
